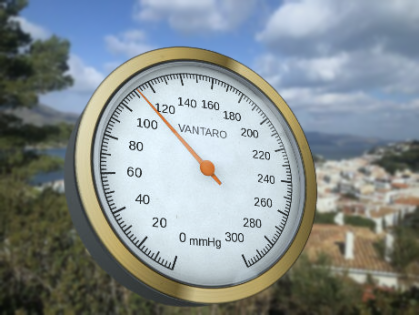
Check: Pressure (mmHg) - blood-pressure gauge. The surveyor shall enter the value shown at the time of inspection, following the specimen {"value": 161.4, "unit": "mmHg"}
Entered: {"value": 110, "unit": "mmHg"}
